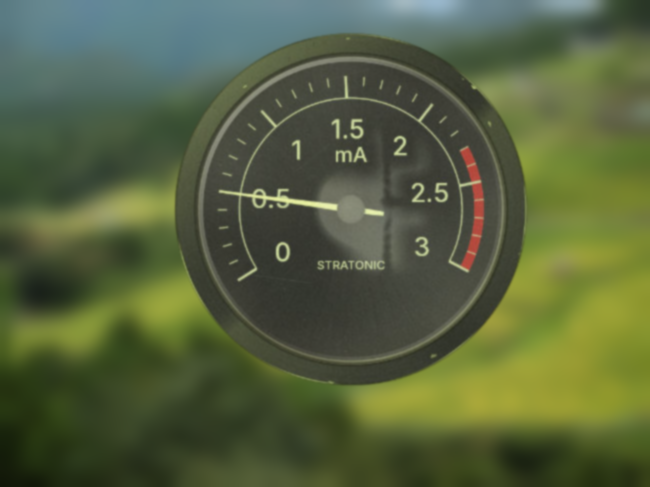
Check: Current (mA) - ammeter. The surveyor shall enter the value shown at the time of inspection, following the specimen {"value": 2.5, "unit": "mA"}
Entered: {"value": 0.5, "unit": "mA"}
